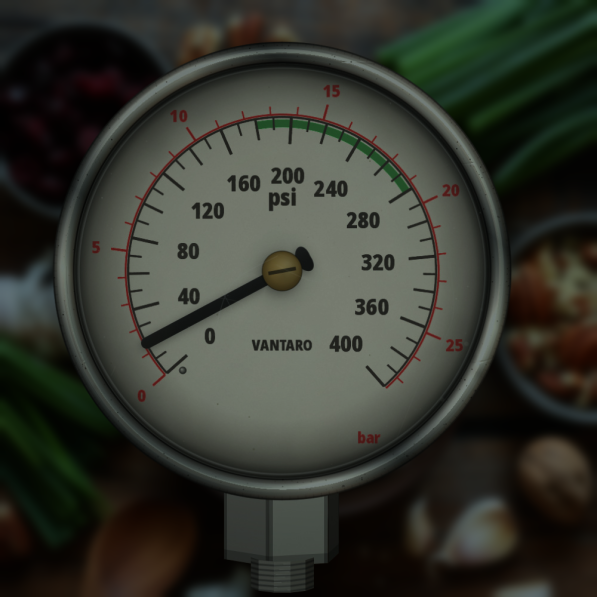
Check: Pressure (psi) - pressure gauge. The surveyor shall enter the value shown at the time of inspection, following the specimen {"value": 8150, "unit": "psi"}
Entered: {"value": 20, "unit": "psi"}
